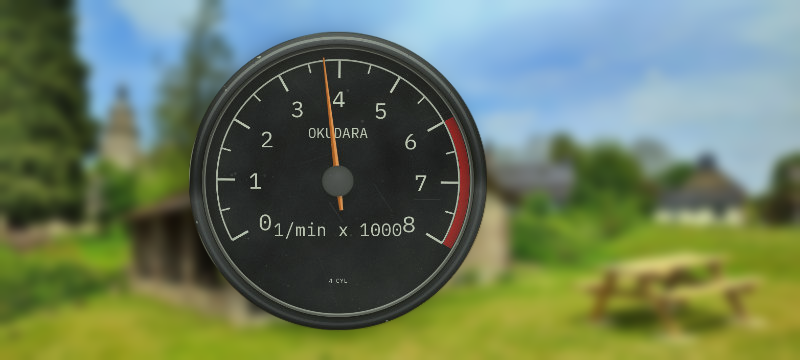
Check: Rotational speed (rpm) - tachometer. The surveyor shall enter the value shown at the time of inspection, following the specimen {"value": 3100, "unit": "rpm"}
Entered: {"value": 3750, "unit": "rpm"}
